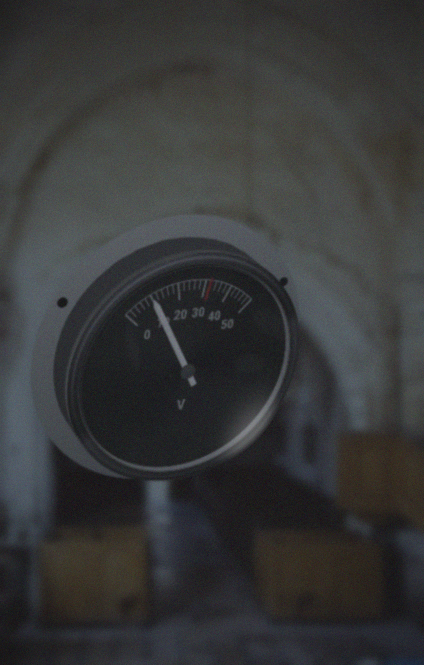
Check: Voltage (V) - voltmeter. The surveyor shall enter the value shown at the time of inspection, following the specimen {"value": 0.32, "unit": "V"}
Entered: {"value": 10, "unit": "V"}
